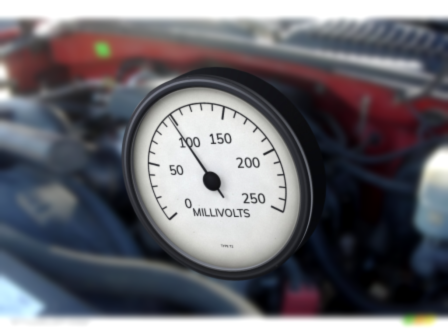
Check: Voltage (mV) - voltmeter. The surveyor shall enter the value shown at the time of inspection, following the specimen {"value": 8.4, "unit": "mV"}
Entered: {"value": 100, "unit": "mV"}
